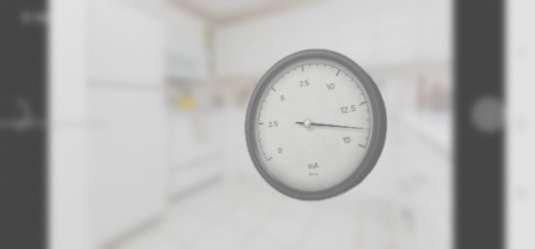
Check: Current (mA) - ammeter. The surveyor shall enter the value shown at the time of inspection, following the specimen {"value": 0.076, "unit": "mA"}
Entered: {"value": 14, "unit": "mA"}
